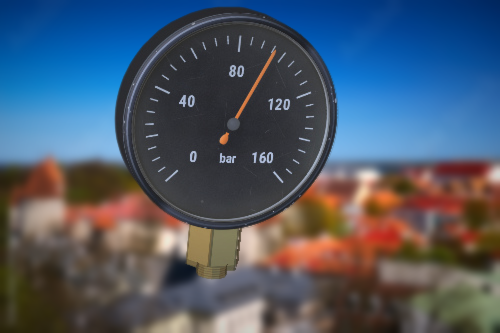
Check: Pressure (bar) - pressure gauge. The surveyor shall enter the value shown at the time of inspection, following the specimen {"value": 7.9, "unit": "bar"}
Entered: {"value": 95, "unit": "bar"}
